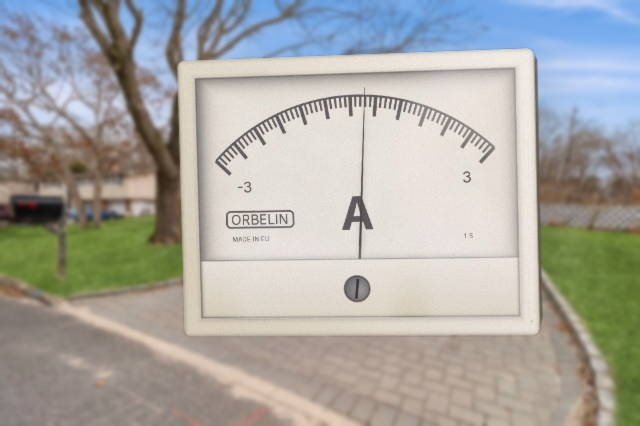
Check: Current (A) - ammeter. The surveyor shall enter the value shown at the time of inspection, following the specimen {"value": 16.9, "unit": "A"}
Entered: {"value": 0.3, "unit": "A"}
